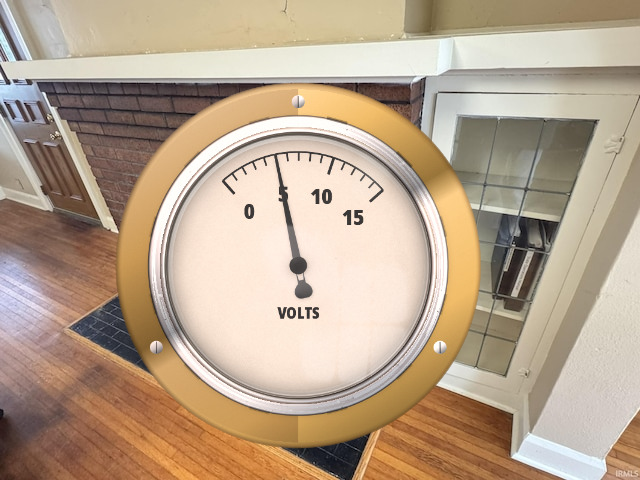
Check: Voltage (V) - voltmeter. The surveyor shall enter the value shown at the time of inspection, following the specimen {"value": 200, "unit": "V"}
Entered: {"value": 5, "unit": "V"}
